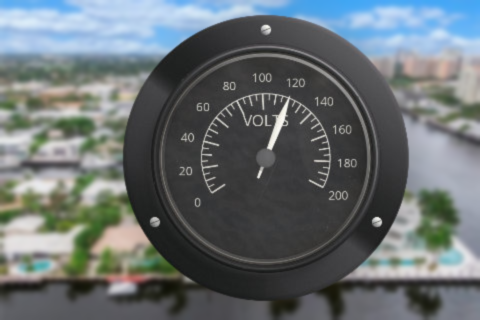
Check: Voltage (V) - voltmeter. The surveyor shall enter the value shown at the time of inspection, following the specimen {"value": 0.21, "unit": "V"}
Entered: {"value": 120, "unit": "V"}
